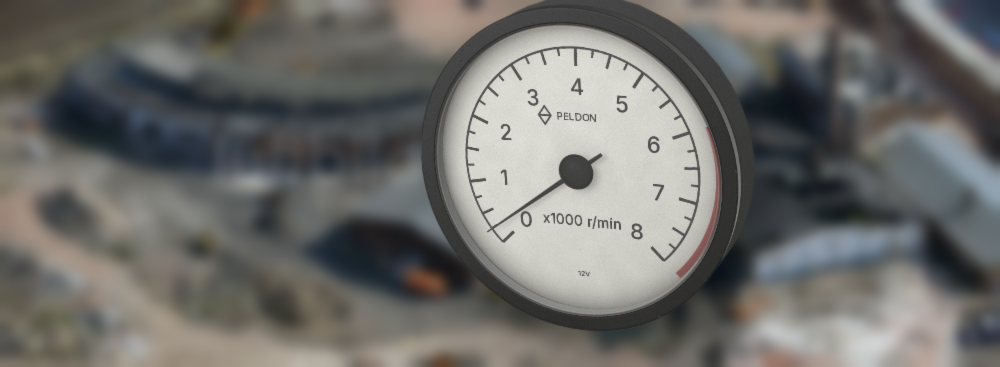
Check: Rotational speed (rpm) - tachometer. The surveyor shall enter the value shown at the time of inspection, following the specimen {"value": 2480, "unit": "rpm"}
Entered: {"value": 250, "unit": "rpm"}
